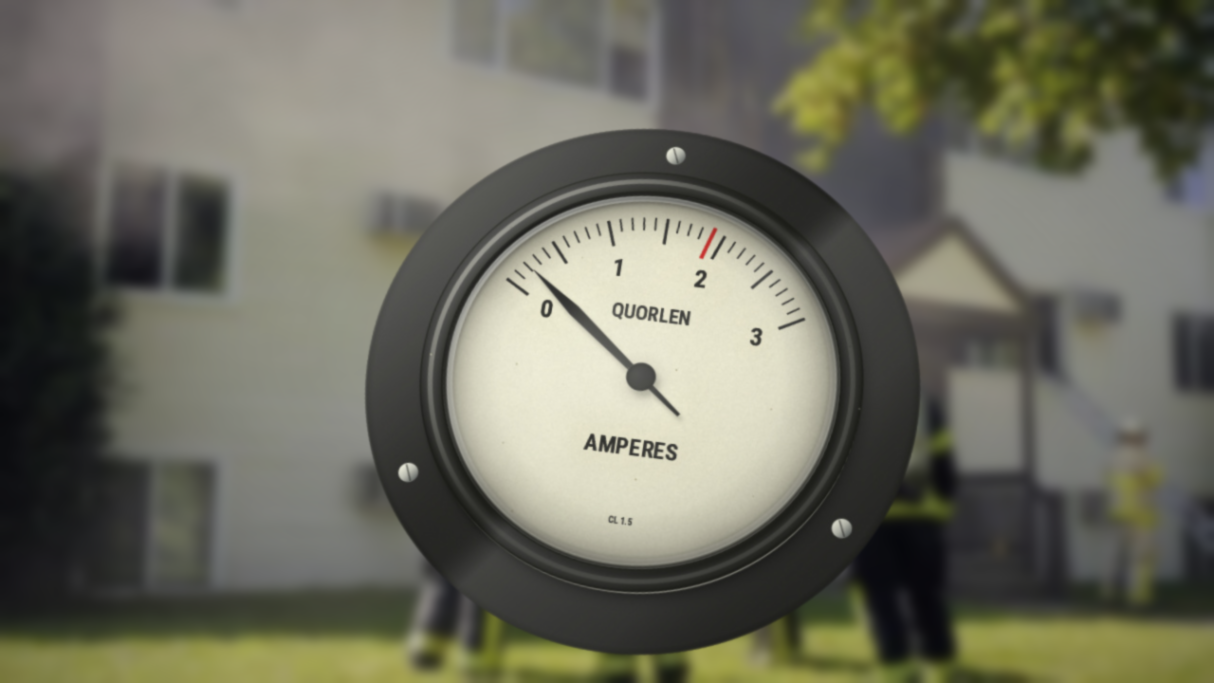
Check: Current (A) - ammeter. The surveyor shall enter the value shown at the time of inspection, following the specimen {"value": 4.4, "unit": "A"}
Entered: {"value": 0.2, "unit": "A"}
